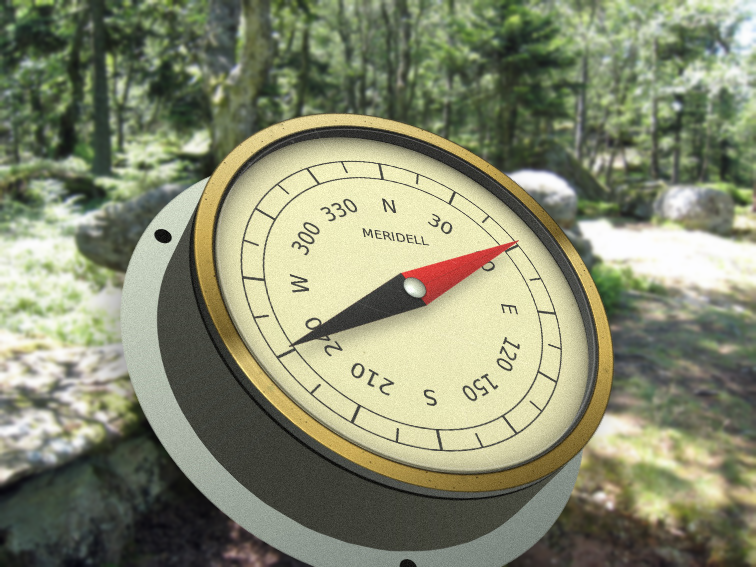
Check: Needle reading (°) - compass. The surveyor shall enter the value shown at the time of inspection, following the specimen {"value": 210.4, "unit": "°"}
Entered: {"value": 60, "unit": "°"}
